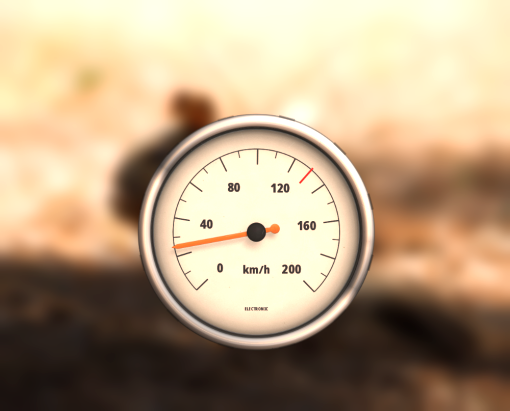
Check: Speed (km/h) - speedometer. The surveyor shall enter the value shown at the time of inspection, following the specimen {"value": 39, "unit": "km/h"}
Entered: {"value": 25, "unit": "km/h"}
